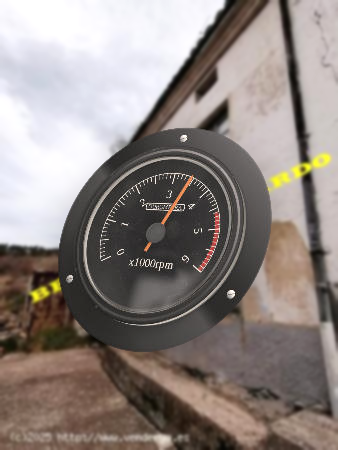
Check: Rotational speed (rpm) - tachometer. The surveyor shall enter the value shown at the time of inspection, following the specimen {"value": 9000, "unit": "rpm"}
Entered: {"value": 3500, "unit": "rpm"}
